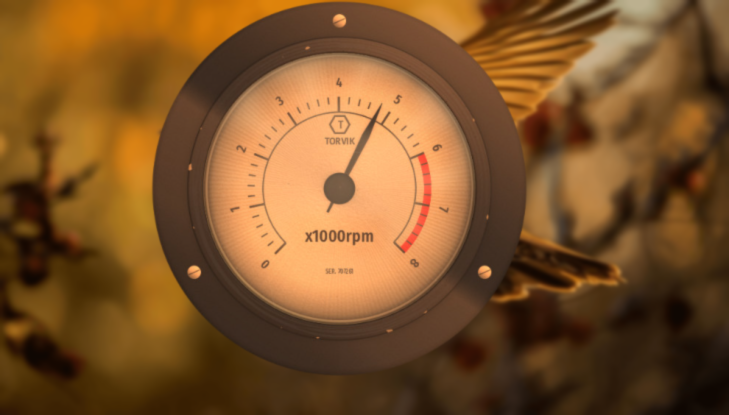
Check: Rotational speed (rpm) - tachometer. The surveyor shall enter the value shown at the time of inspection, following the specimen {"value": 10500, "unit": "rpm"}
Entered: {"value": 4800, "unit": "rpm"}
